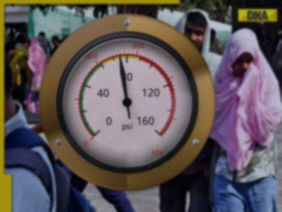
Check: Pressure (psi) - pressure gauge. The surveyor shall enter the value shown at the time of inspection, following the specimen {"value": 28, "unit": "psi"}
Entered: {"value": 75, "unit": "psi"}
